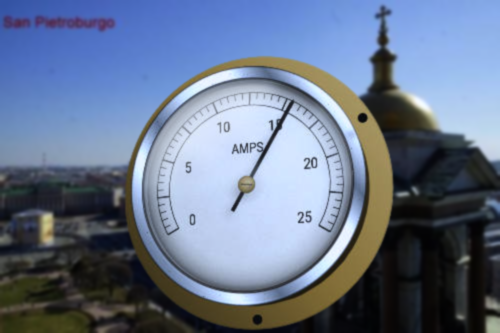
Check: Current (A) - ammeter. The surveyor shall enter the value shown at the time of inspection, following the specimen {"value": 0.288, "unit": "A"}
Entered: {"value": 15.5, "unit": "A"}
